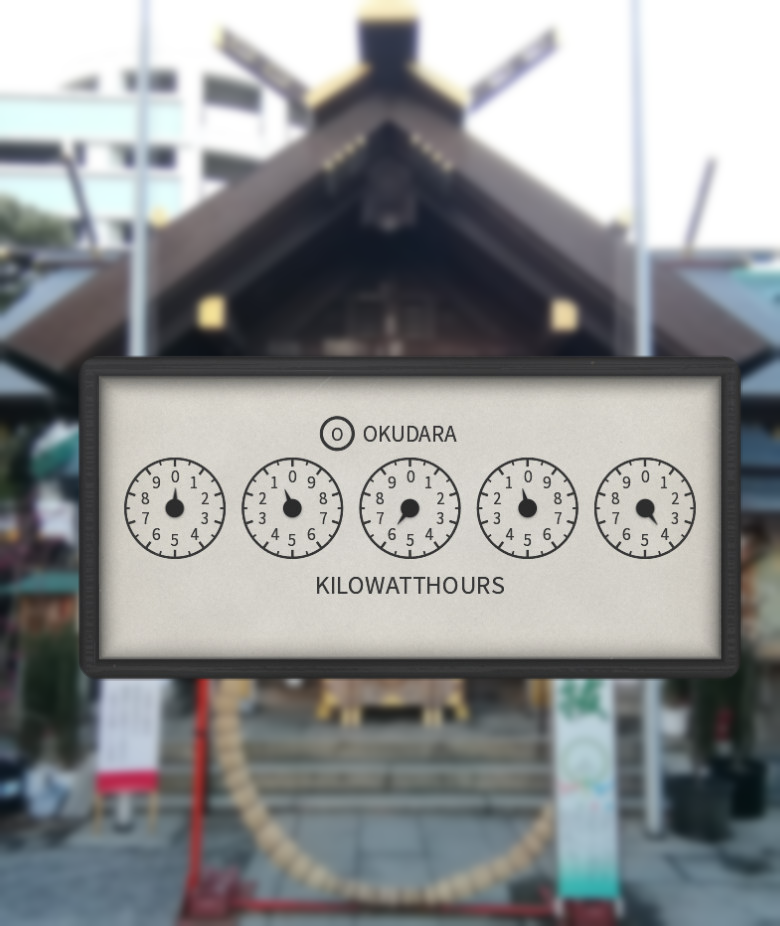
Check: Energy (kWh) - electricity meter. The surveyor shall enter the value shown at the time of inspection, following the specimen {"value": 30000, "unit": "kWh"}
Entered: {"value": 604, "unit": "kWh"}
